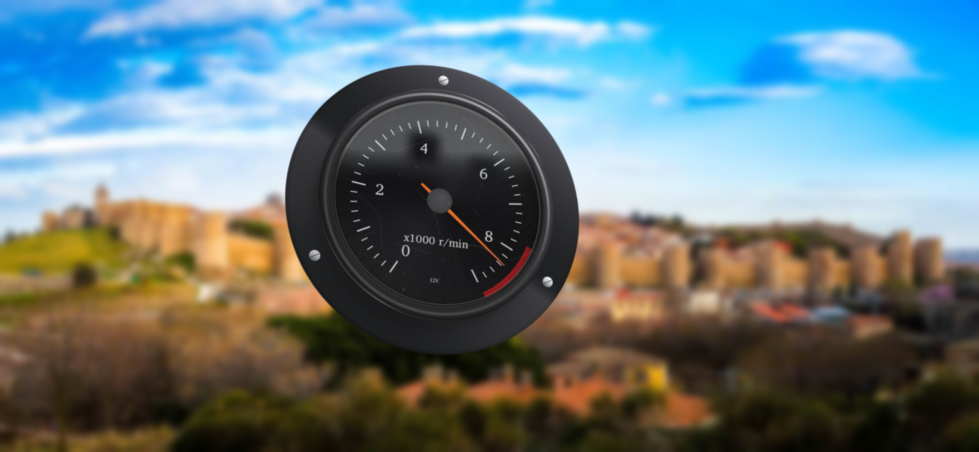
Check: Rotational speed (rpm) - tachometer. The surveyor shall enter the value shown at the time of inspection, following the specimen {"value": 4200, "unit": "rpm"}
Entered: {"value": 8400, "unit": "rpm"}
